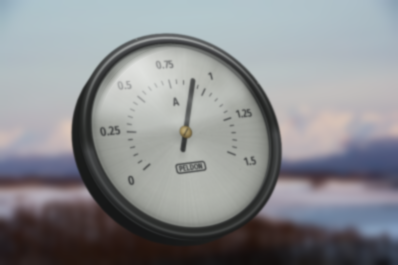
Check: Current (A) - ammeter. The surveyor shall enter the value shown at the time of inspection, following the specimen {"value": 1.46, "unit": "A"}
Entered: {"value": 0.9, "unit": "A"}
